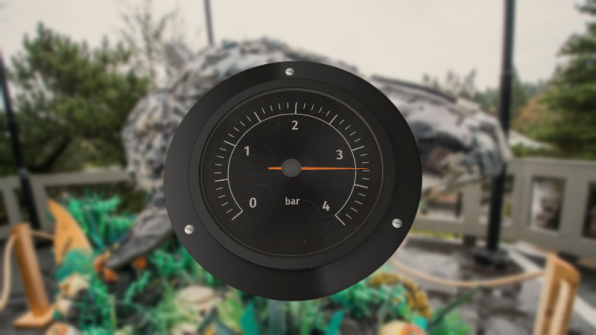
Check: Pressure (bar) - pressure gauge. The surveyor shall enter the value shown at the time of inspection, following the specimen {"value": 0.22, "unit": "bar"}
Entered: {"value": 3.3, "unit": "bar"}
